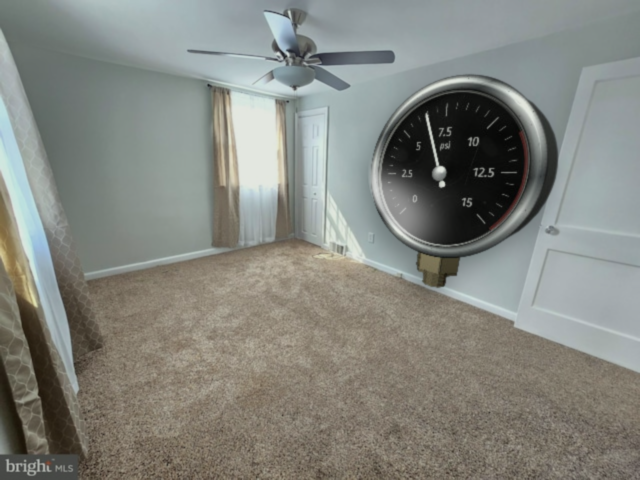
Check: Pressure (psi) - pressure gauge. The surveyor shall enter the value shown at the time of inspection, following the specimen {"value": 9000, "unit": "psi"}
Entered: {"value": 6.5, "unit": "psi"}
